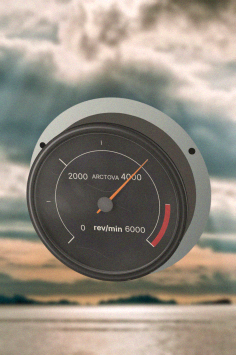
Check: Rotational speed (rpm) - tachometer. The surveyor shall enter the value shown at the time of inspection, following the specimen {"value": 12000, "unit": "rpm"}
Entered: {"value": 4000, "unit": "rpm"}
